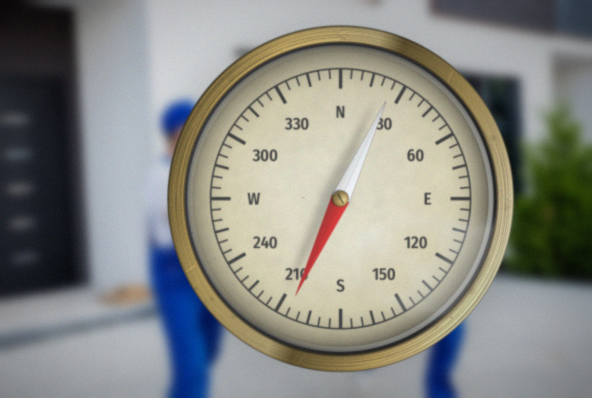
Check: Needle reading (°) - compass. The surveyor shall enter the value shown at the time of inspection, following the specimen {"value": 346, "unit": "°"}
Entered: {"value": 205, "unit": "°"}
